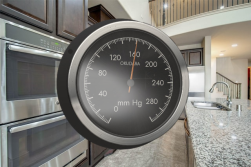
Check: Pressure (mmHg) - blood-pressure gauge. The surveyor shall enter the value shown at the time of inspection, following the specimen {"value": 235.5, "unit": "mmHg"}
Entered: {"value": 160, "unit": "mmHg"}
